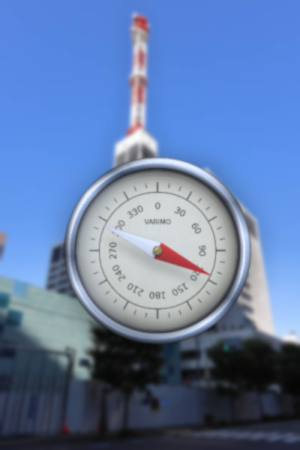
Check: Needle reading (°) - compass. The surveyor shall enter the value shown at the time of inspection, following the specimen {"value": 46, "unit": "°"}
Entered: {"value": 115, "unit": "°"}
